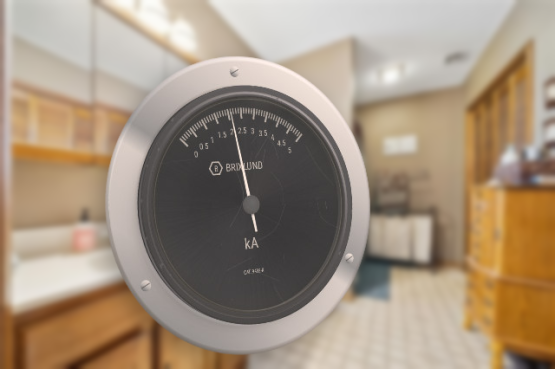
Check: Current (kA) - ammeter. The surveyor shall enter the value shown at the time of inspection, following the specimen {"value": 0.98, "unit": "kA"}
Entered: {"value": 2, "unit": "kA"}
